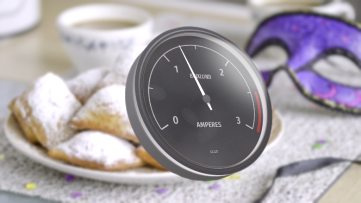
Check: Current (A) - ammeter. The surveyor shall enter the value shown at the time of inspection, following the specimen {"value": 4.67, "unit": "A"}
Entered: {"value": 1.25, "unit": "A"}
